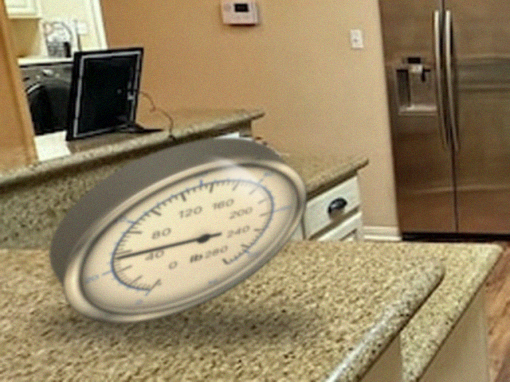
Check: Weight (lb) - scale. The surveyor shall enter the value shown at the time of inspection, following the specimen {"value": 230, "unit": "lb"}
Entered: {"value": 60, "unit": "lb"}
